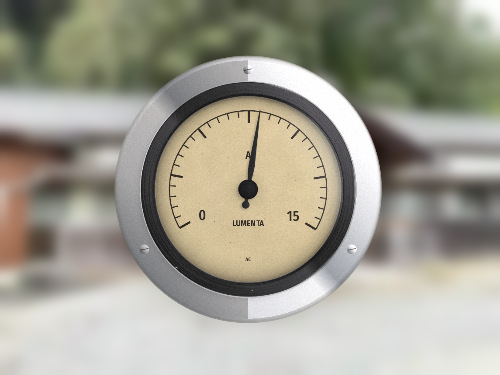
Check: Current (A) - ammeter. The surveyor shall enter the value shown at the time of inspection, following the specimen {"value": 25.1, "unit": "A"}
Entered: {"value": 8, "unit": "A"}
